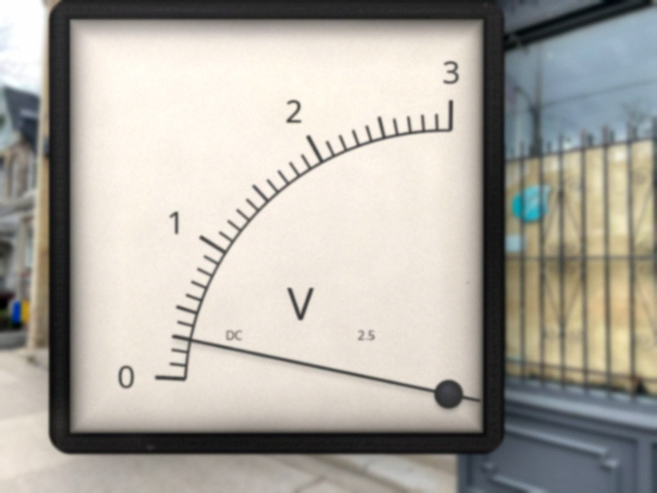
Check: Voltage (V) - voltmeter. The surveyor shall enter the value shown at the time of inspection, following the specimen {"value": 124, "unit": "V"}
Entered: {"value": 0.3, "unit": "V"}
